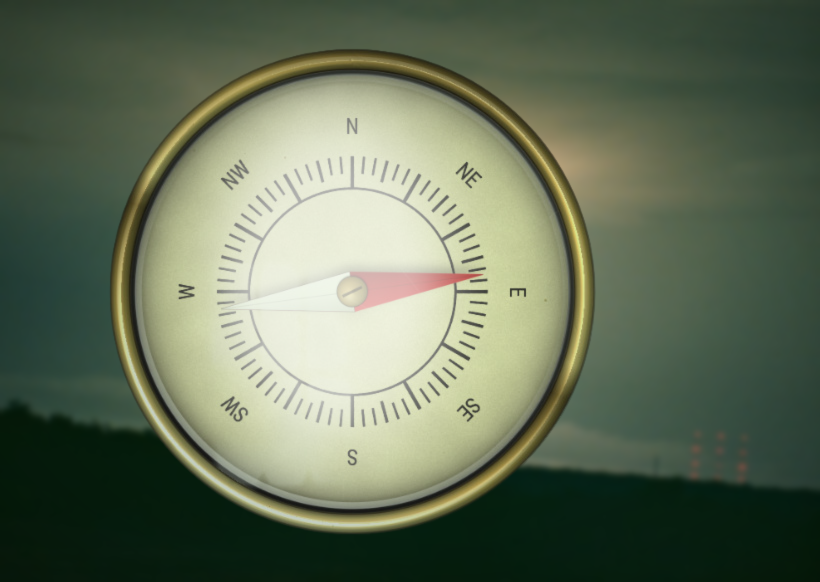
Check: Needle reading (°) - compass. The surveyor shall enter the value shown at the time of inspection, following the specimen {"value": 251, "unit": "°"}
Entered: {"value": 82.5, "unit": "°"}
